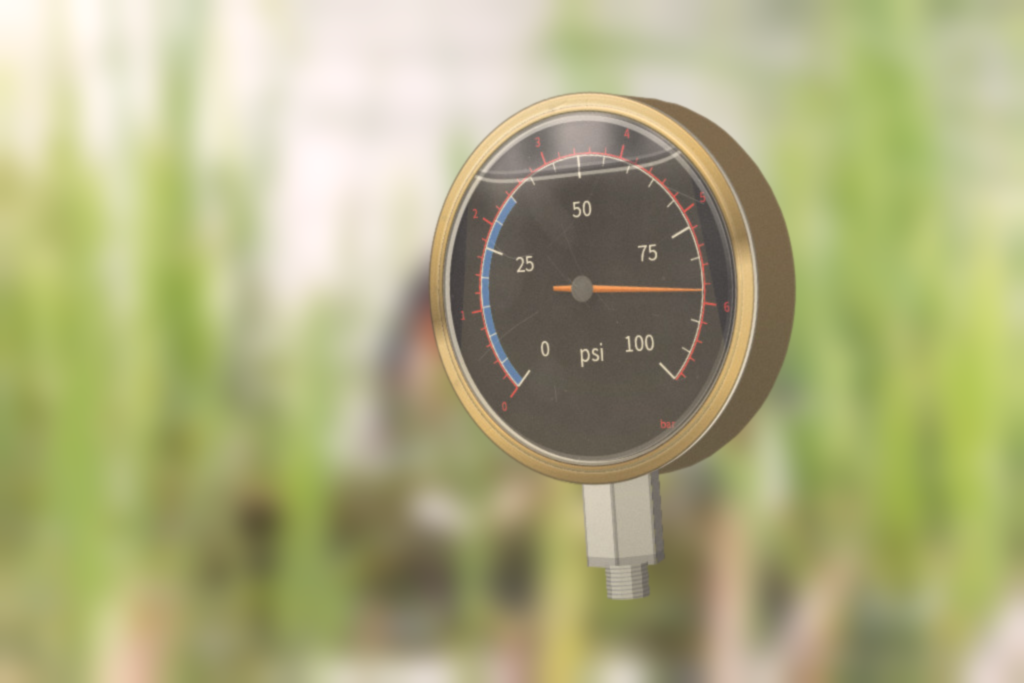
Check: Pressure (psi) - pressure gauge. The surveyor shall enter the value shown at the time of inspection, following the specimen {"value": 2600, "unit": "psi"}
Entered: {"value": 85, "unit": "psi"}
